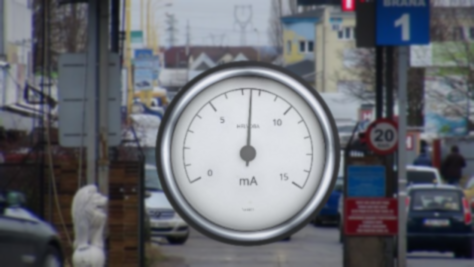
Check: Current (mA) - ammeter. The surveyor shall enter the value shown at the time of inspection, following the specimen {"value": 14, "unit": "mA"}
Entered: {"value": 7.5, "unit": "mA"}
